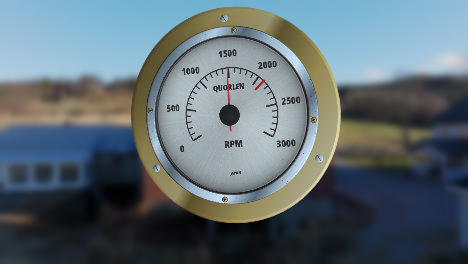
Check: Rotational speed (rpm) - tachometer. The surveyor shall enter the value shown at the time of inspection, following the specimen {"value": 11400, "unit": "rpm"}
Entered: {"value": 1500, "unit": "rpm"}
